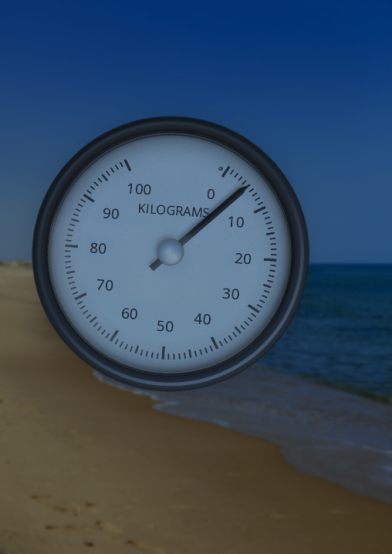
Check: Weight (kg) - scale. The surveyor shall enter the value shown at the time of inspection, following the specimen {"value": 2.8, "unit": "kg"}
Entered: {"value": 5, "unit": "kg"}
